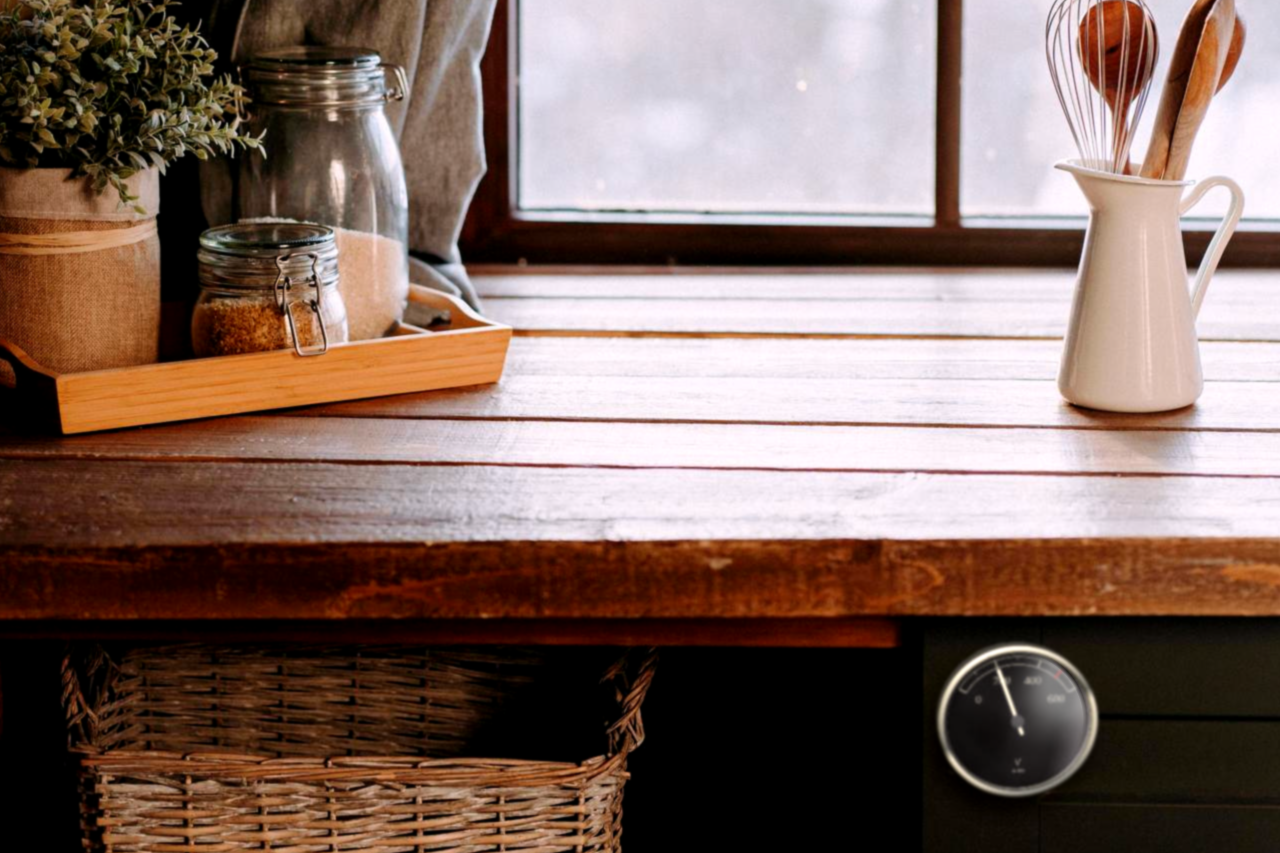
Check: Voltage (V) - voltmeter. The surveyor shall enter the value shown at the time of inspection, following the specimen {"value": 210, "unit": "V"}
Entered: {"value": 200, "unit": "V"}
